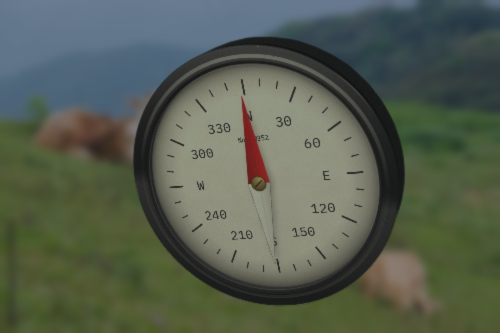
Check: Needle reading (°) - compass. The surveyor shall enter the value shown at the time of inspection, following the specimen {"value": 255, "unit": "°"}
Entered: {"value": 0, "unit": "°"}
